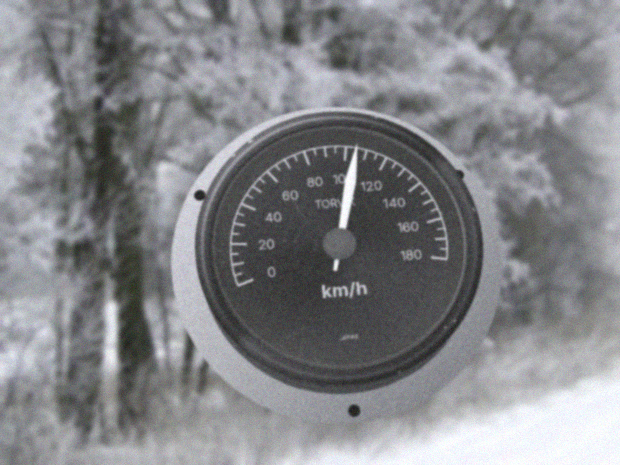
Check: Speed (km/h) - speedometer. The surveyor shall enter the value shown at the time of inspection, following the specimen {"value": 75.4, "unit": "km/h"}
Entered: {"value": 105, "unit": "km/h"}
